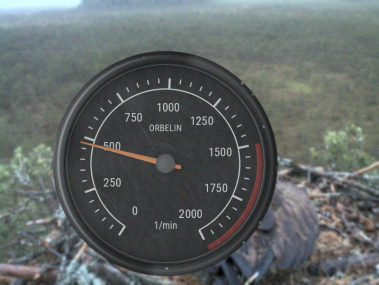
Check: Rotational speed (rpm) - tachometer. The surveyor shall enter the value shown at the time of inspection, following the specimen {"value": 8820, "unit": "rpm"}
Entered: {"value": 475, "unit": "rpm"}
